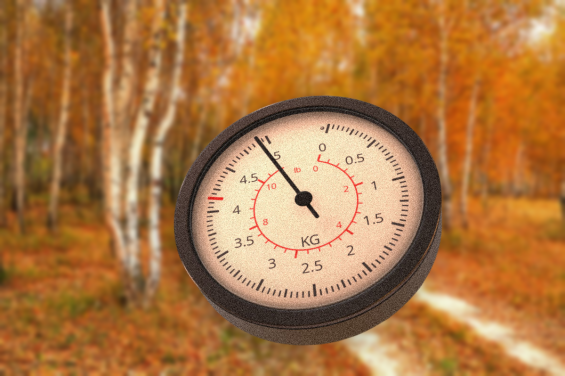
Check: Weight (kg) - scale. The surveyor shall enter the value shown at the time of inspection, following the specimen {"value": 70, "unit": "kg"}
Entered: {"value": 4.9, "unit": "kg"}
